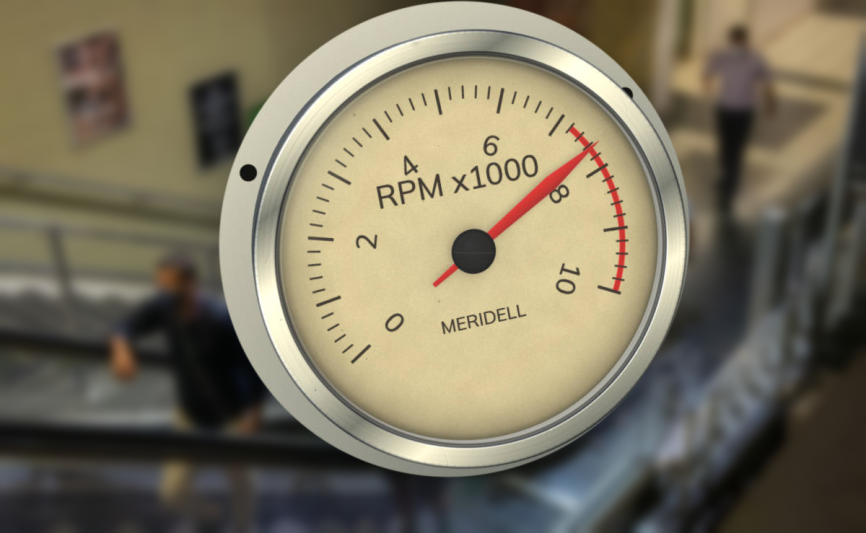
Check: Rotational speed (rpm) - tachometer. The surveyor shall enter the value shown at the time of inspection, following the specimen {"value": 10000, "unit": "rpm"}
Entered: {"value": 7600, "unit": "rpm"}
